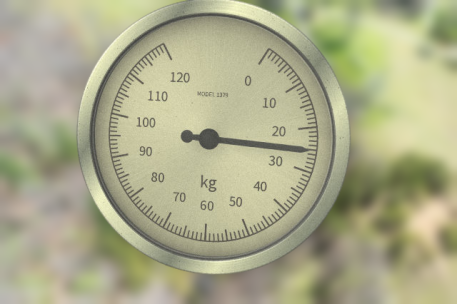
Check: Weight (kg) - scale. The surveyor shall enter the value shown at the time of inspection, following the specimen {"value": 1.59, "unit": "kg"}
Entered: {"value": 25, "unit": "kg"}
